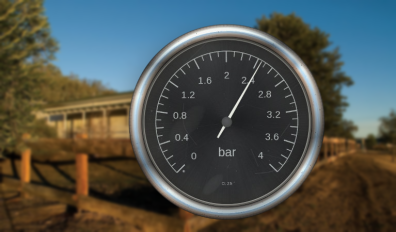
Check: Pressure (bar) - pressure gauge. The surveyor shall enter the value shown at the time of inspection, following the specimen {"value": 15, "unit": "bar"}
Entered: {"value": 2.45, "unit": "bar"}
